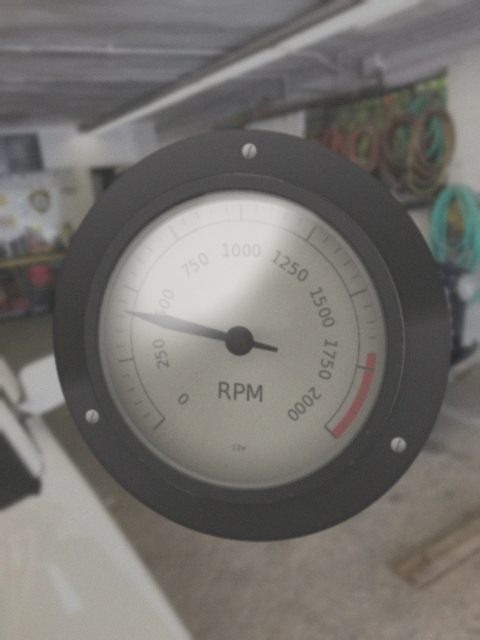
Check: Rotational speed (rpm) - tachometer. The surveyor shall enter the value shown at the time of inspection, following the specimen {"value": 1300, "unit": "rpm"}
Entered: {"value": 425, "unit": "rpm"}
